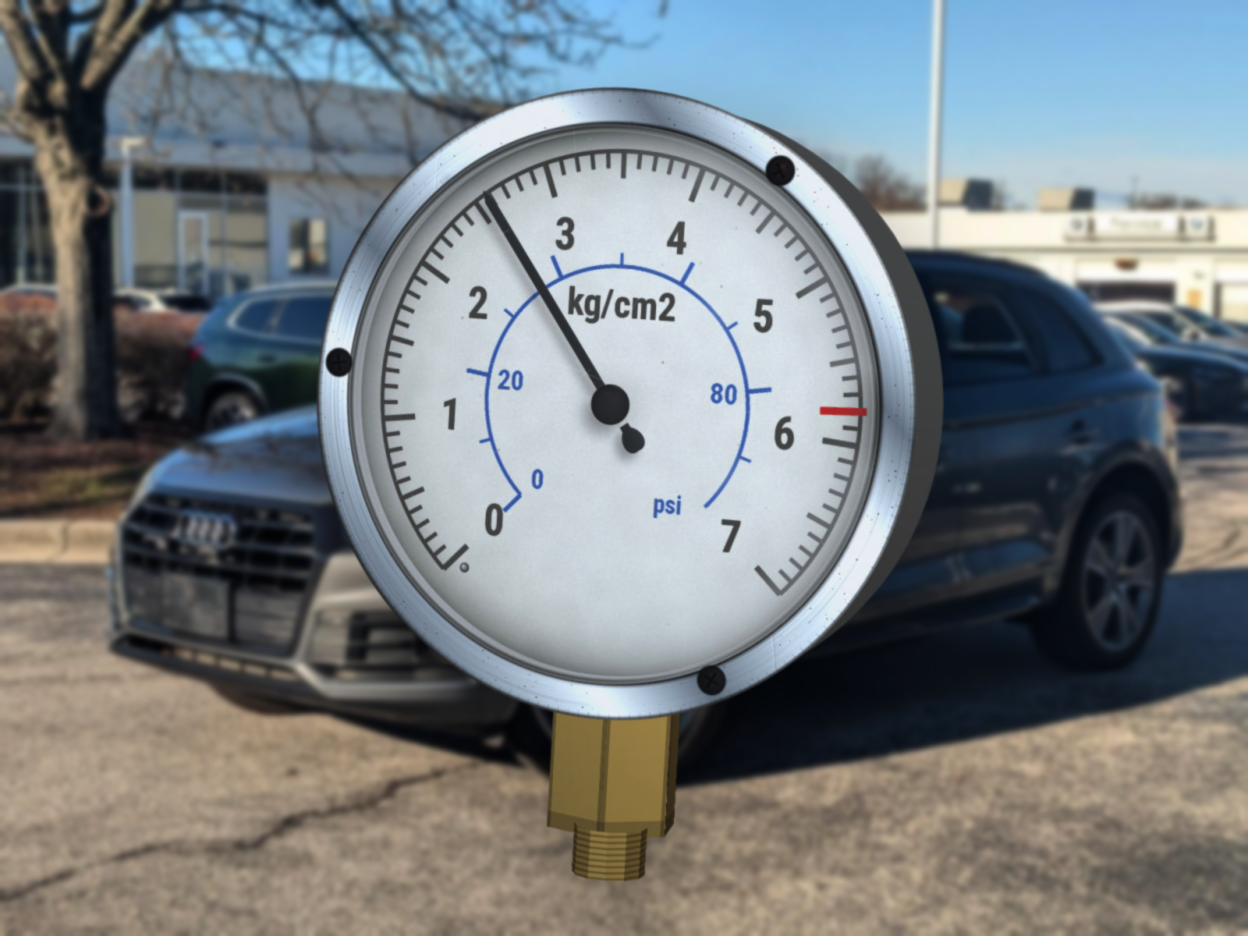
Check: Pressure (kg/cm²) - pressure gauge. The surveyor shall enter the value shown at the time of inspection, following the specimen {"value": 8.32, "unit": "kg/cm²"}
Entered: {"value": 2.6, "unit": "kg/cm²"}
